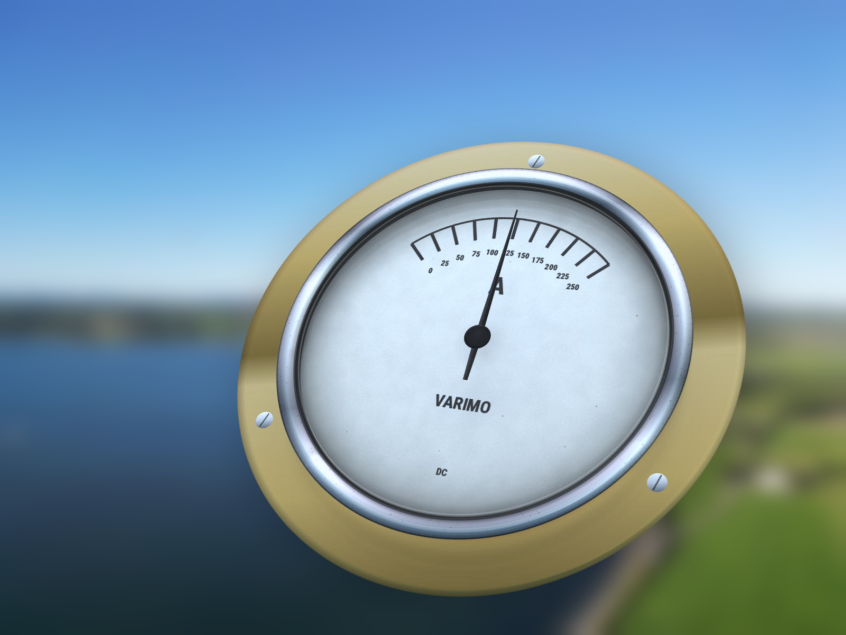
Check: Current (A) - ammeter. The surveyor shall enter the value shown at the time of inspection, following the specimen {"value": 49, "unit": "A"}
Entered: {"value": 125, "unit": "A"}
